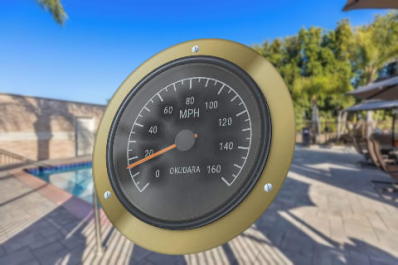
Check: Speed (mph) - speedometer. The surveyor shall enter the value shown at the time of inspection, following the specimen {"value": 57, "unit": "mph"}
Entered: {"value": 15, "unit": "mph"}
